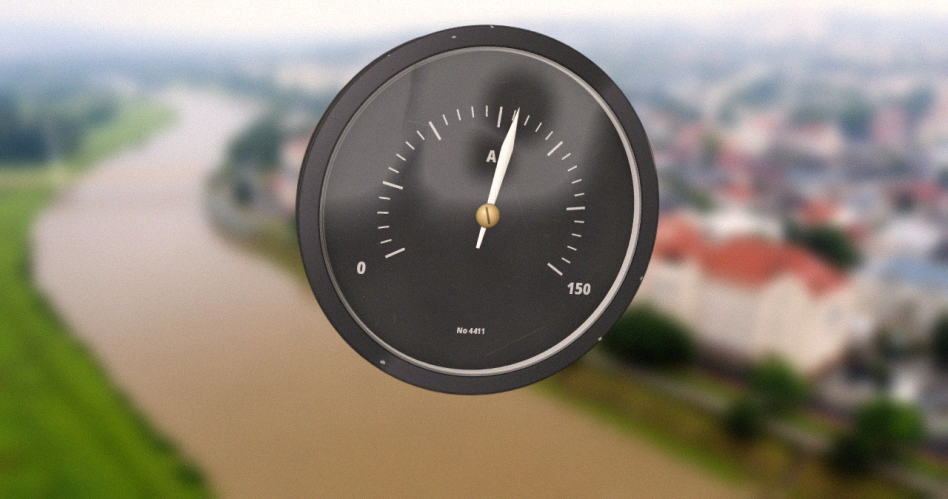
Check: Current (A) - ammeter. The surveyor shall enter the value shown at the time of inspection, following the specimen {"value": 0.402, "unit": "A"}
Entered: {"value": 80, "unit": "A"}
